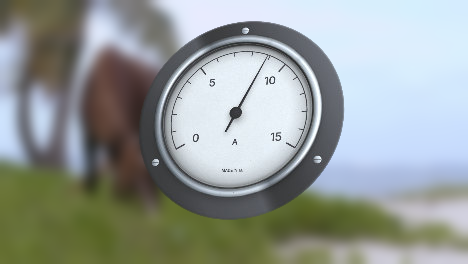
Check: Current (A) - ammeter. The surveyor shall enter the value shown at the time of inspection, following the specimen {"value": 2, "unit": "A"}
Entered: {"value": 9, "unit": "A"}
